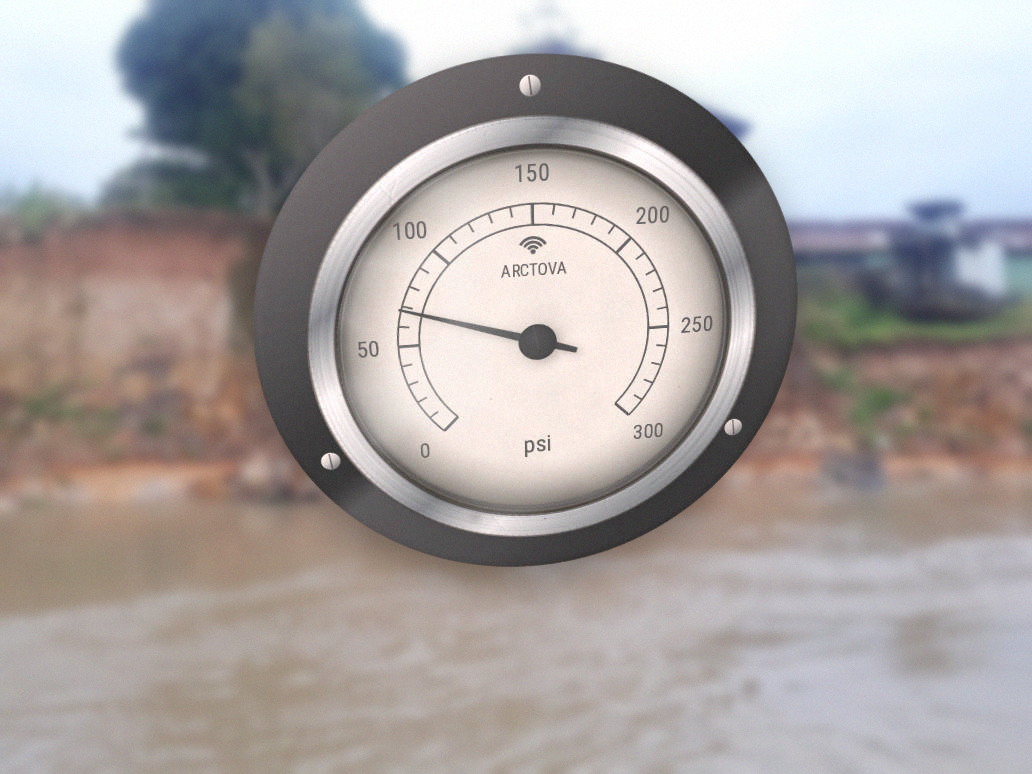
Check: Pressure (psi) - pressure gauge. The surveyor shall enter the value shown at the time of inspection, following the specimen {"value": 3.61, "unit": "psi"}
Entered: {"value": 70, "unit": "psi"}
